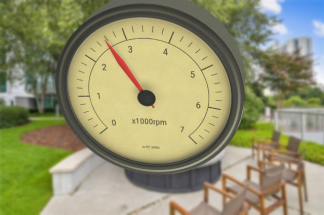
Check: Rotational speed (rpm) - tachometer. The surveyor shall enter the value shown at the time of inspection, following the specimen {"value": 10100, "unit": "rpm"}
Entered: {"value": 2600, "unit": "rpm"}
